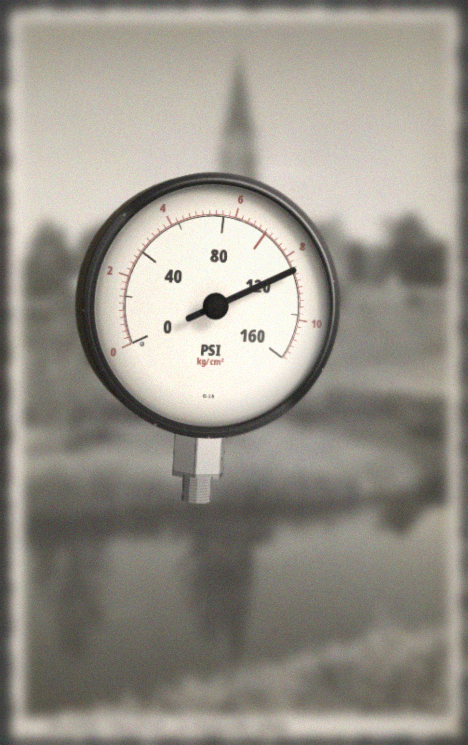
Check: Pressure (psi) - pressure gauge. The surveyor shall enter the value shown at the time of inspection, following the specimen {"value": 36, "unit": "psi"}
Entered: {"value": 120, "unit": "psi"}
